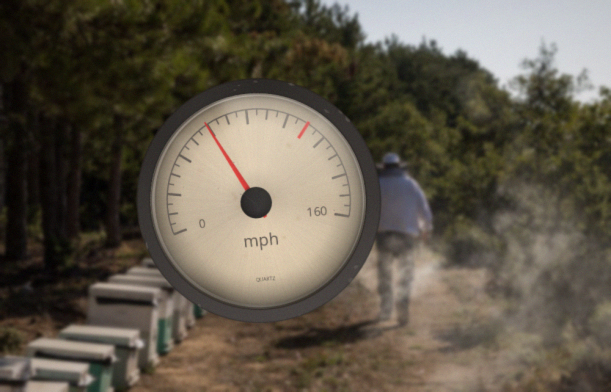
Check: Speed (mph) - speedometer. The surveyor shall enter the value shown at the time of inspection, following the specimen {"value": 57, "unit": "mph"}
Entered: {"value": 60, "unit": "mph"}
